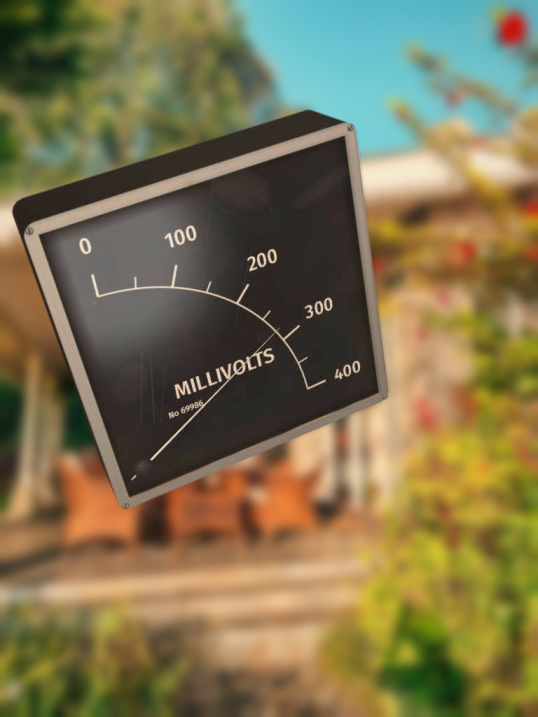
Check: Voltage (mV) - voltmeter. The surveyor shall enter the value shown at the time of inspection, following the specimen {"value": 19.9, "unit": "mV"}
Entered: {"value": 275, "unit": "mV"}
